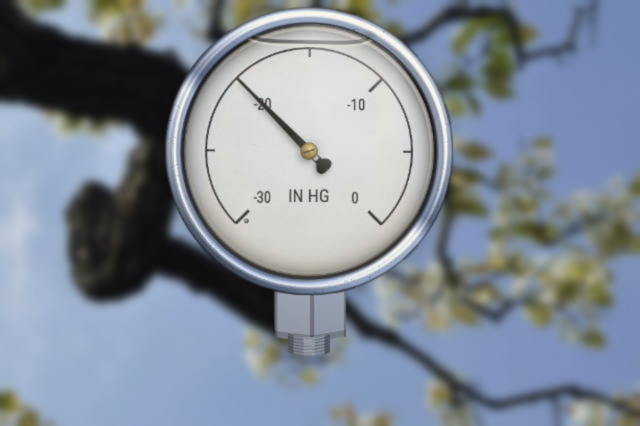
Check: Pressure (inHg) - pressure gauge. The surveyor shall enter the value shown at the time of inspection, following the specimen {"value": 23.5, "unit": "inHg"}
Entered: {"value": -20, "unit": "inHg"}
